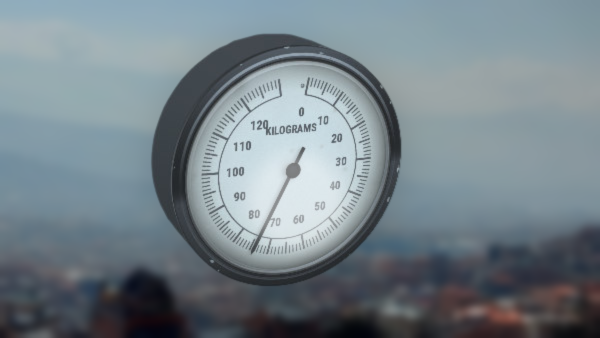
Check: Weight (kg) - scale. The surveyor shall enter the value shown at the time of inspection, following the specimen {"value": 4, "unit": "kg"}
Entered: {"value": 75, "unit": "kg"}
